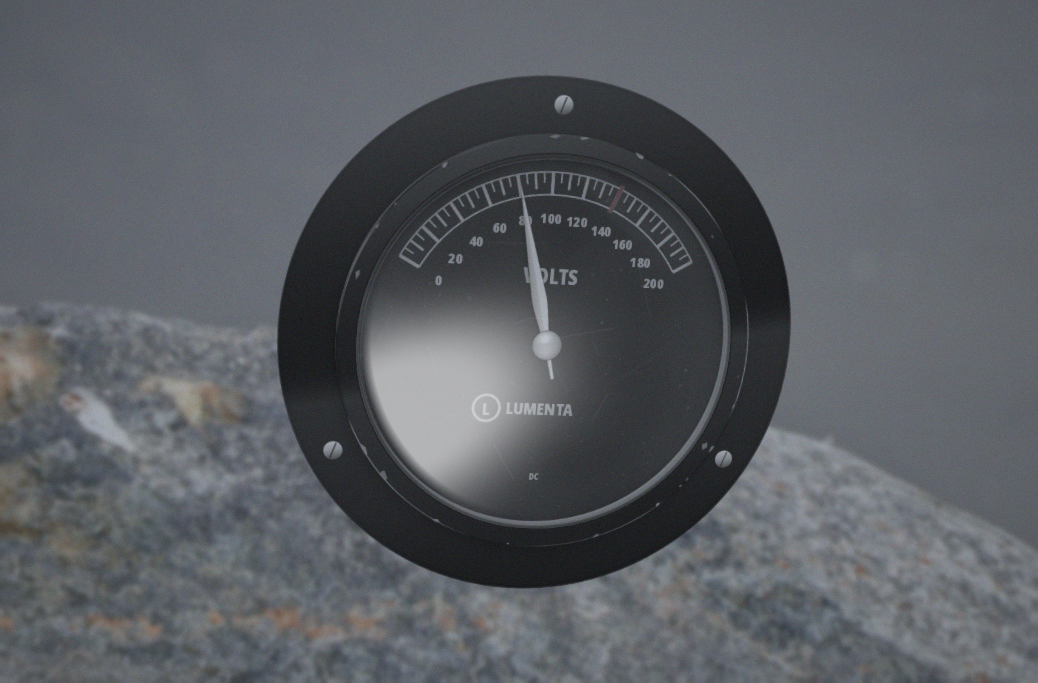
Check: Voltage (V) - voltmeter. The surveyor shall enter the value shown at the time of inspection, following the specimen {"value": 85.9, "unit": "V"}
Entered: {"value": 80, "unit": "V"}
